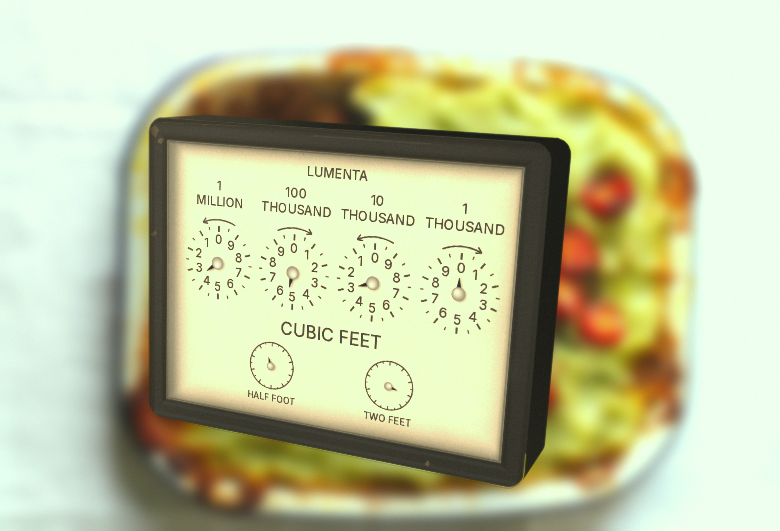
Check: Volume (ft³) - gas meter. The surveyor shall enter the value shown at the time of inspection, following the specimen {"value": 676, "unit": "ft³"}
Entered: {"value": 353000, "unit": "ft³"}
